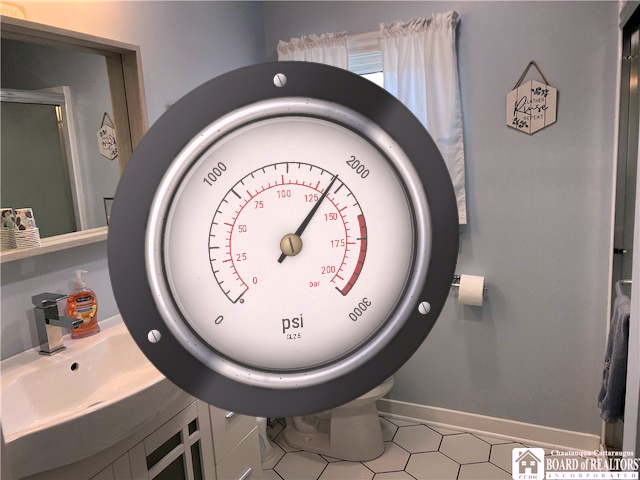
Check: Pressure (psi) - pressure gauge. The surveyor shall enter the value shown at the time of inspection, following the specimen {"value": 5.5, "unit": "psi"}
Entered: {"value": 1900, "unit": "psi"}
